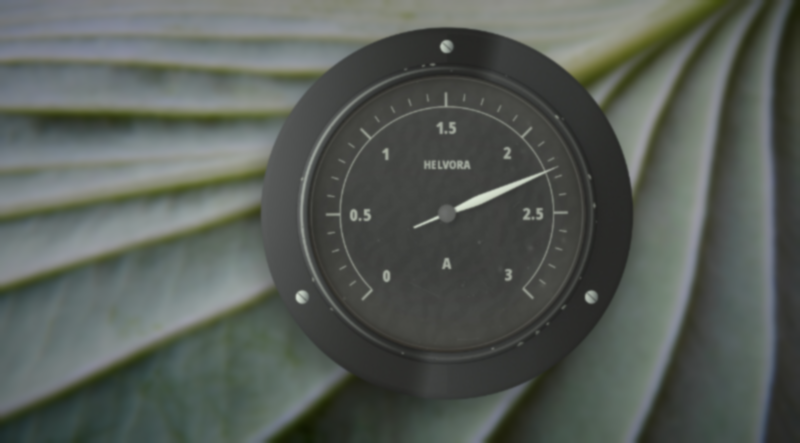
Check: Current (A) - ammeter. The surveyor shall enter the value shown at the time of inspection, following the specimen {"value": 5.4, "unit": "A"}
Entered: {"value": 2.25, "unit": "A"}
